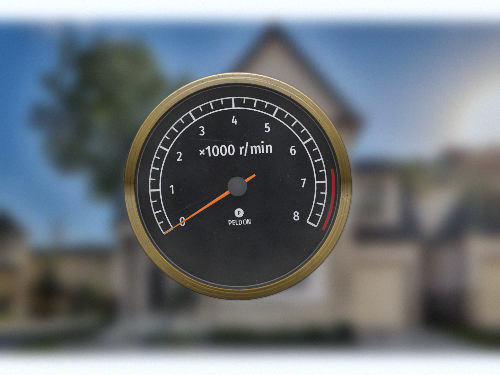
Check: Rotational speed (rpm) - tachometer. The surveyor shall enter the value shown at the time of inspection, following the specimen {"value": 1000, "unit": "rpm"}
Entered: {"value": 0, "unit": "rpm"}
